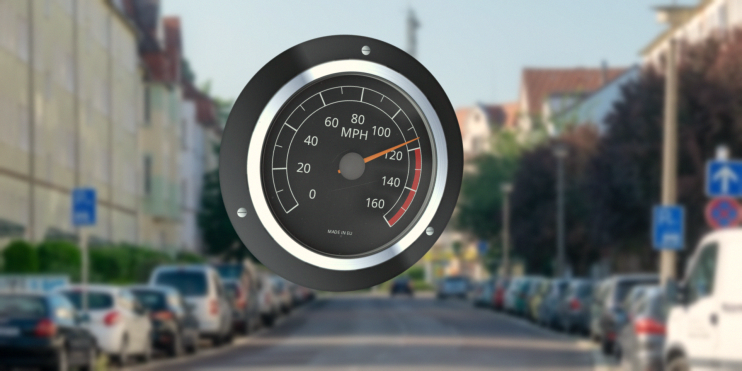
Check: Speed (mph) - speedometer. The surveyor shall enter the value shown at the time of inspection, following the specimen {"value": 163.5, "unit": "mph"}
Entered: {"value": 115, "unit": "mph"}
